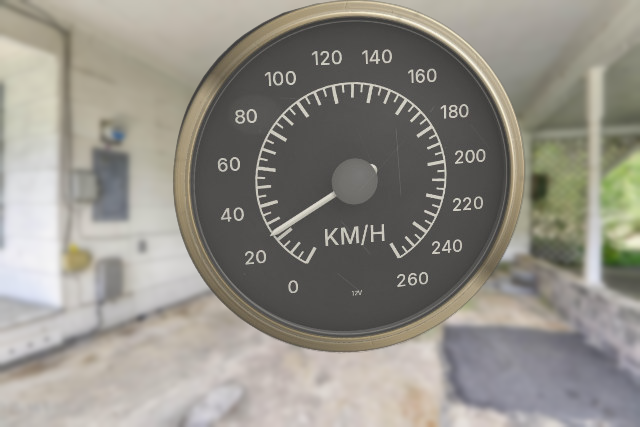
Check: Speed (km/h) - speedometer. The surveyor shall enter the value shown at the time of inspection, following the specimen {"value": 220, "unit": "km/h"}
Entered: {"value": 25, "unit": "km/h"}
